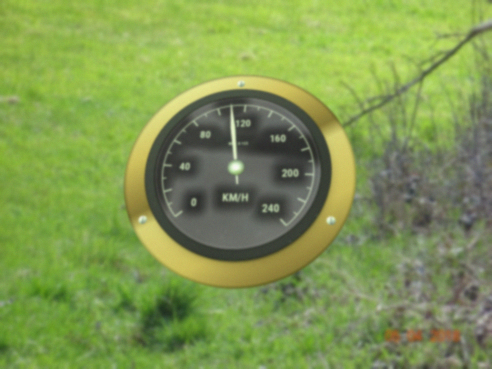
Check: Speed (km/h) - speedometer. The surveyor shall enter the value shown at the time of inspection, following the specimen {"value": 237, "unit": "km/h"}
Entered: {"value": 110, "unit": "km/h"}
